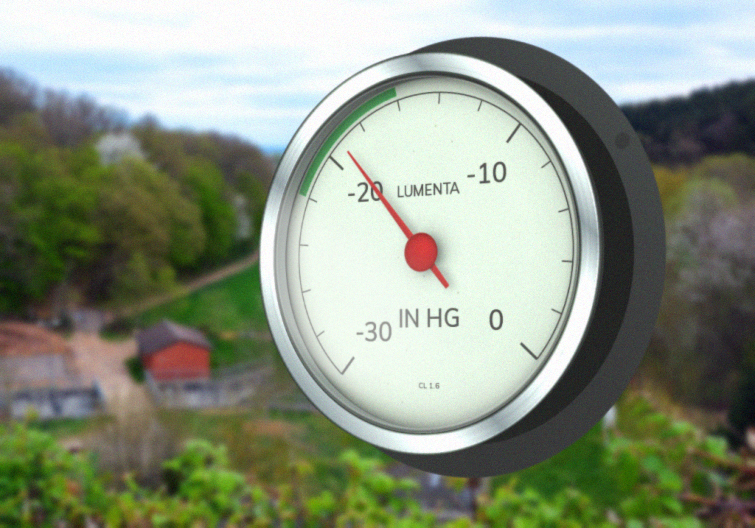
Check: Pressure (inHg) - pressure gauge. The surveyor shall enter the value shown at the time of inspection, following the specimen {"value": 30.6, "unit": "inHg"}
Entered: {"value": -19, "unit": "inHg"}
